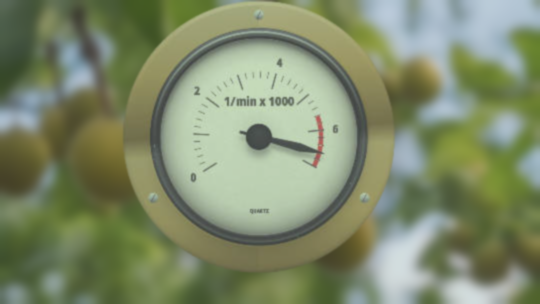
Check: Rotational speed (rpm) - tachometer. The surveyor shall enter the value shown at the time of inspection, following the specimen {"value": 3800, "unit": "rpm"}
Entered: {"value": 6600, "unit": "rpm"}
